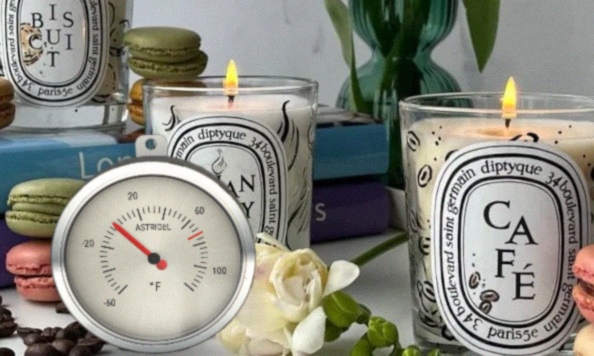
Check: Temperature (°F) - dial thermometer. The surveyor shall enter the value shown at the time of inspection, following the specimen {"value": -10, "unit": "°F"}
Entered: {"value": 0, "unit": "°F"}
